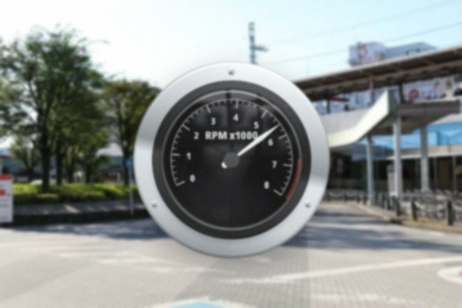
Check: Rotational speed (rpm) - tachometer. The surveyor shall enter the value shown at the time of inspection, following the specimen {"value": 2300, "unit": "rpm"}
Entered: {"value": 5600, "unit": "rpm"}
